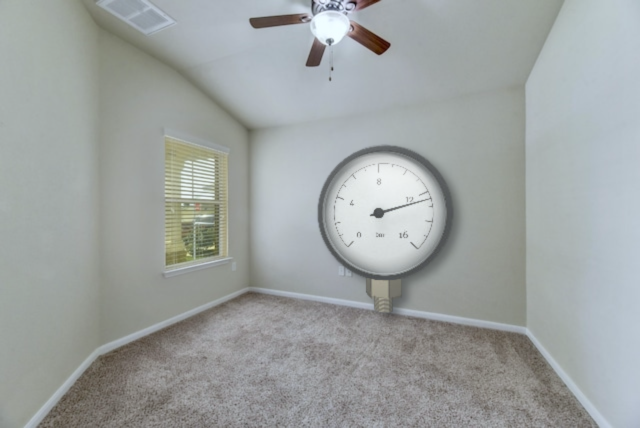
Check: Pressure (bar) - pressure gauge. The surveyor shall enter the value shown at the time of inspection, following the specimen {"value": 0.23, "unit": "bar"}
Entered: {"value": 12.5, "unit": "bar"}
